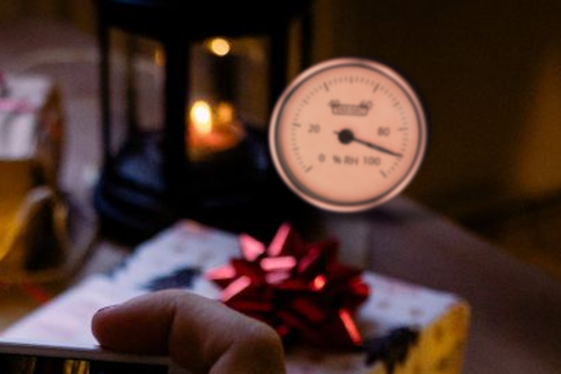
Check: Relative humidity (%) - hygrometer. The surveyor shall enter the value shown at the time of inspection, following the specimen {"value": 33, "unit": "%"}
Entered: {"value": 90, "unit": "%"}
